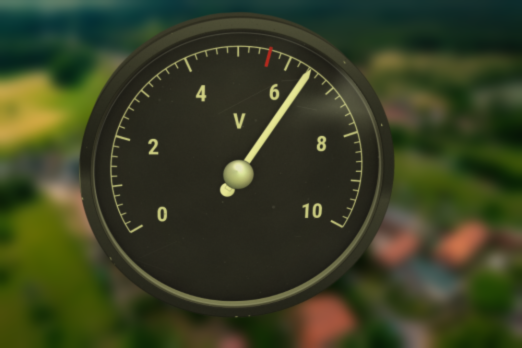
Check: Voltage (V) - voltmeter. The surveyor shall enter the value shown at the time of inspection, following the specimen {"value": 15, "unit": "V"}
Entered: {"value": 6.4, "unit": "V"}
